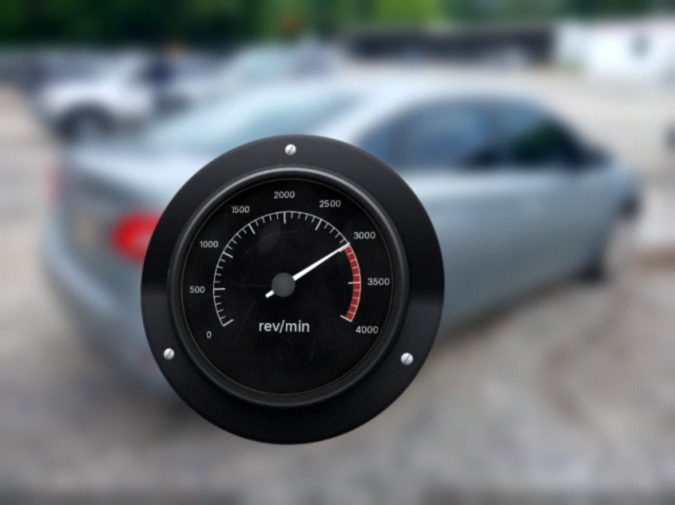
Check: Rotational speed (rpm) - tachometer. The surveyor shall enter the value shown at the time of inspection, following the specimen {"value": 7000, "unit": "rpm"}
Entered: {"value": 3000, "unit": "rpm"}
